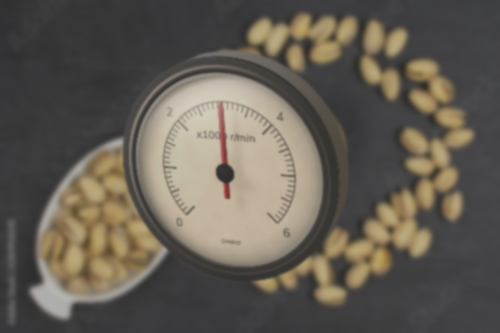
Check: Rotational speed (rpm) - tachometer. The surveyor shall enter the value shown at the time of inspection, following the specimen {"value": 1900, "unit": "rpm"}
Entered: {"value": 3000, "unit": "rpm"}
